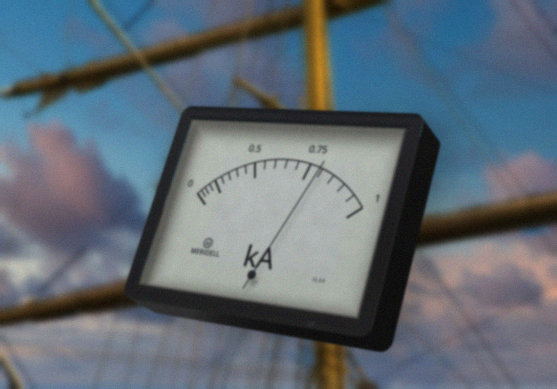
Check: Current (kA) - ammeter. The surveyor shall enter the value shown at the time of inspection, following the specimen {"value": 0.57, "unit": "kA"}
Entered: {"value": 0.8, "unit": "kA"}
